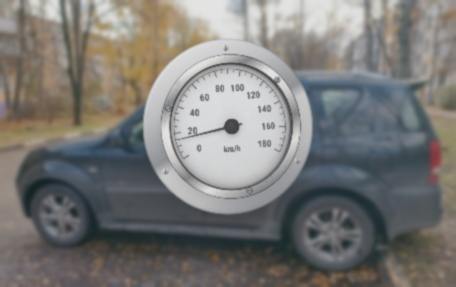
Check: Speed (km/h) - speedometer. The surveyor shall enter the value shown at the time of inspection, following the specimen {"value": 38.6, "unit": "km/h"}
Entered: {"value": 15, "unit": "km/h"}
